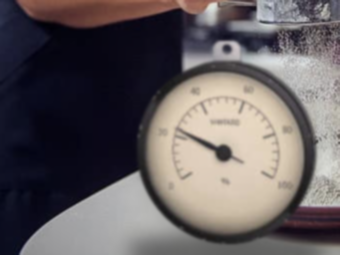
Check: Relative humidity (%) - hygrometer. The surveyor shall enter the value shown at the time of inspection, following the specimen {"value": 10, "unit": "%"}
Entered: {"value": 24, "unit": "%"}
